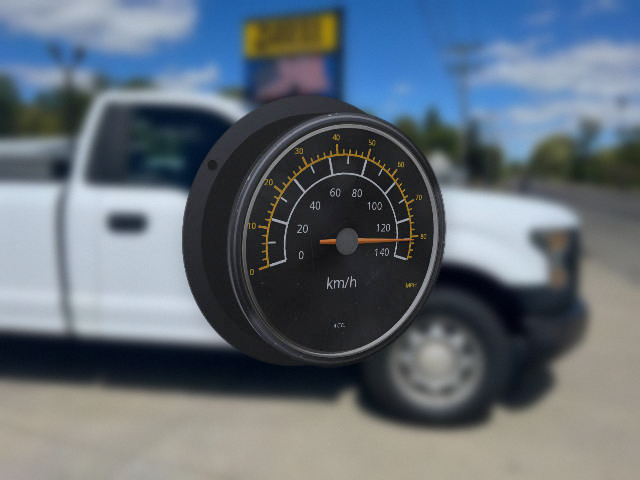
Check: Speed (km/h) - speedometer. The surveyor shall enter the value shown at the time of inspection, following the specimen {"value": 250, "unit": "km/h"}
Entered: {"value": 130, "unit": "km/h"}
